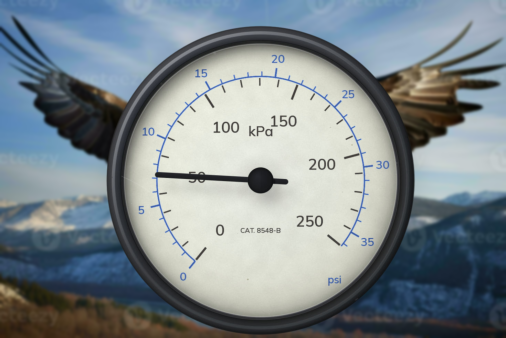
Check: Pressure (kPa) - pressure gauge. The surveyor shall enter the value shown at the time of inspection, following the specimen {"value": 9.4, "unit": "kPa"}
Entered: {"value": 50, "unit": "kPa"}
